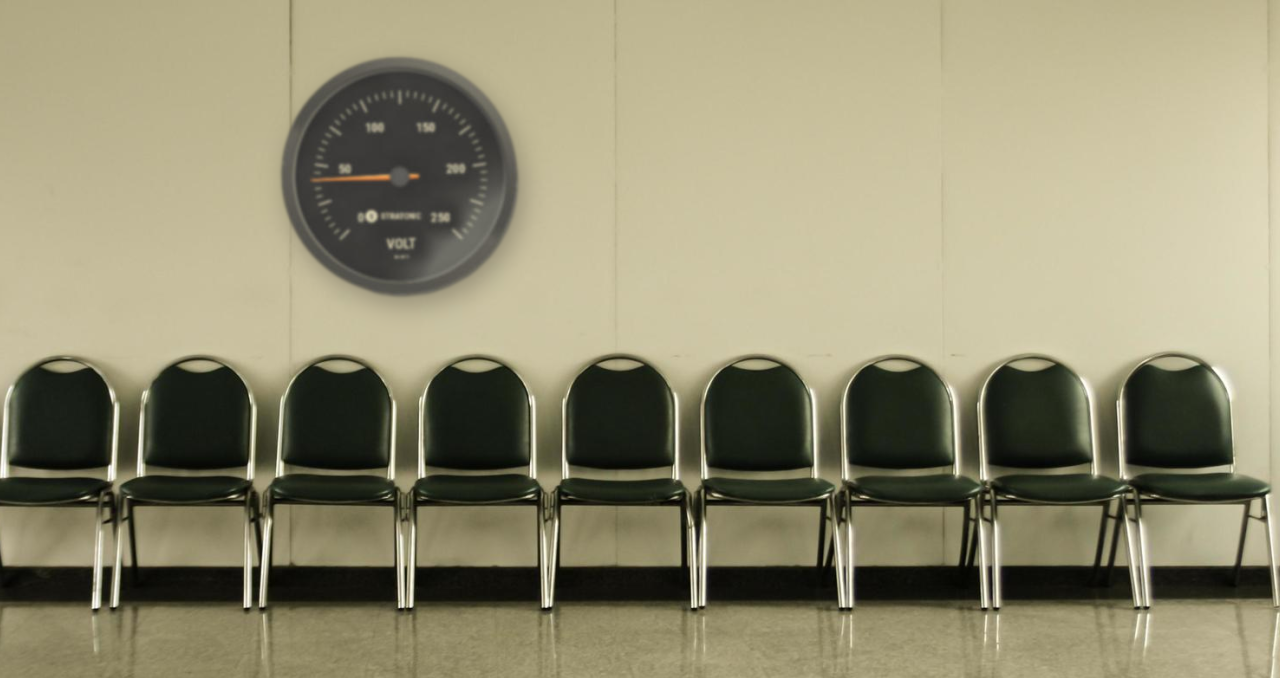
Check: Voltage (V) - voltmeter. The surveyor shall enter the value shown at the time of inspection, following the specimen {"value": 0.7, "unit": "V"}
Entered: {"value": 40, "unit": "V"}
